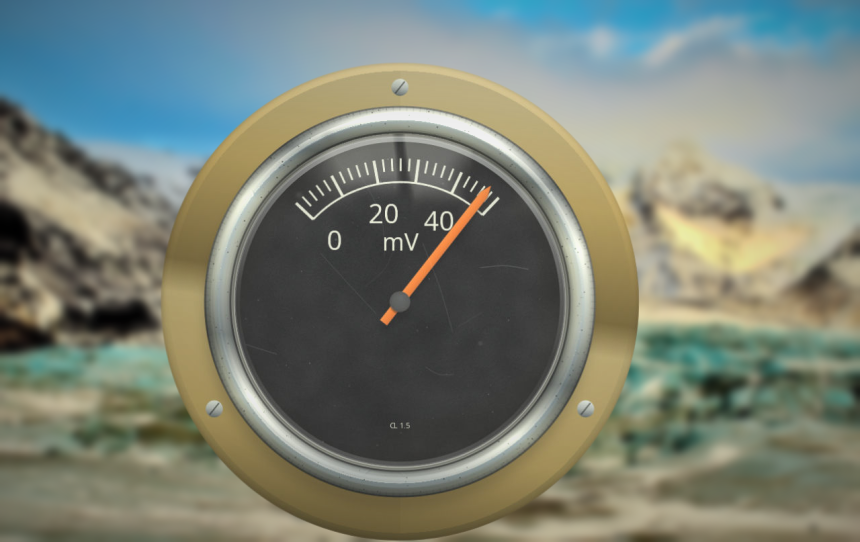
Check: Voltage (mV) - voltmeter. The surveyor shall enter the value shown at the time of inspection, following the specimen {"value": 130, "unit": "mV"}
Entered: {"value": 47, "unit": "mV"}
